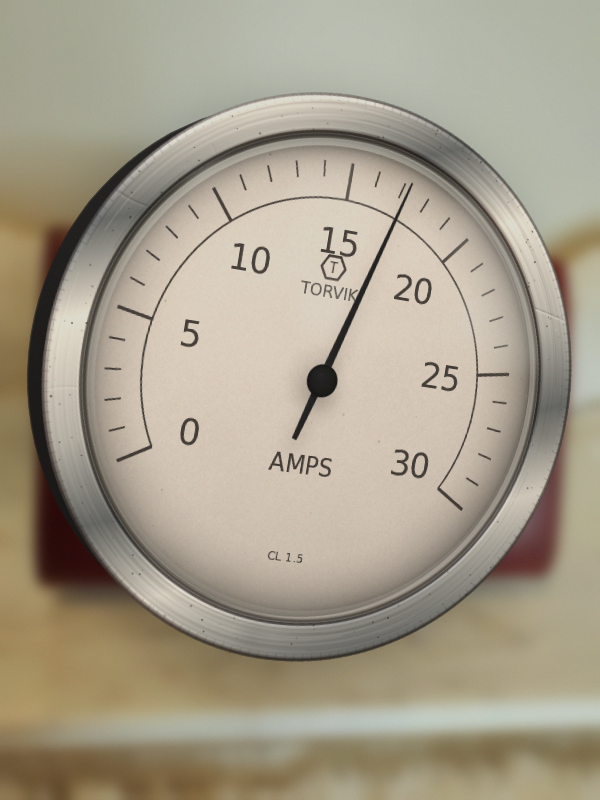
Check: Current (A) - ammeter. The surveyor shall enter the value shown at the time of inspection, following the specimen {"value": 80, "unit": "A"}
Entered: {"value": 17, "unit": "A"}
